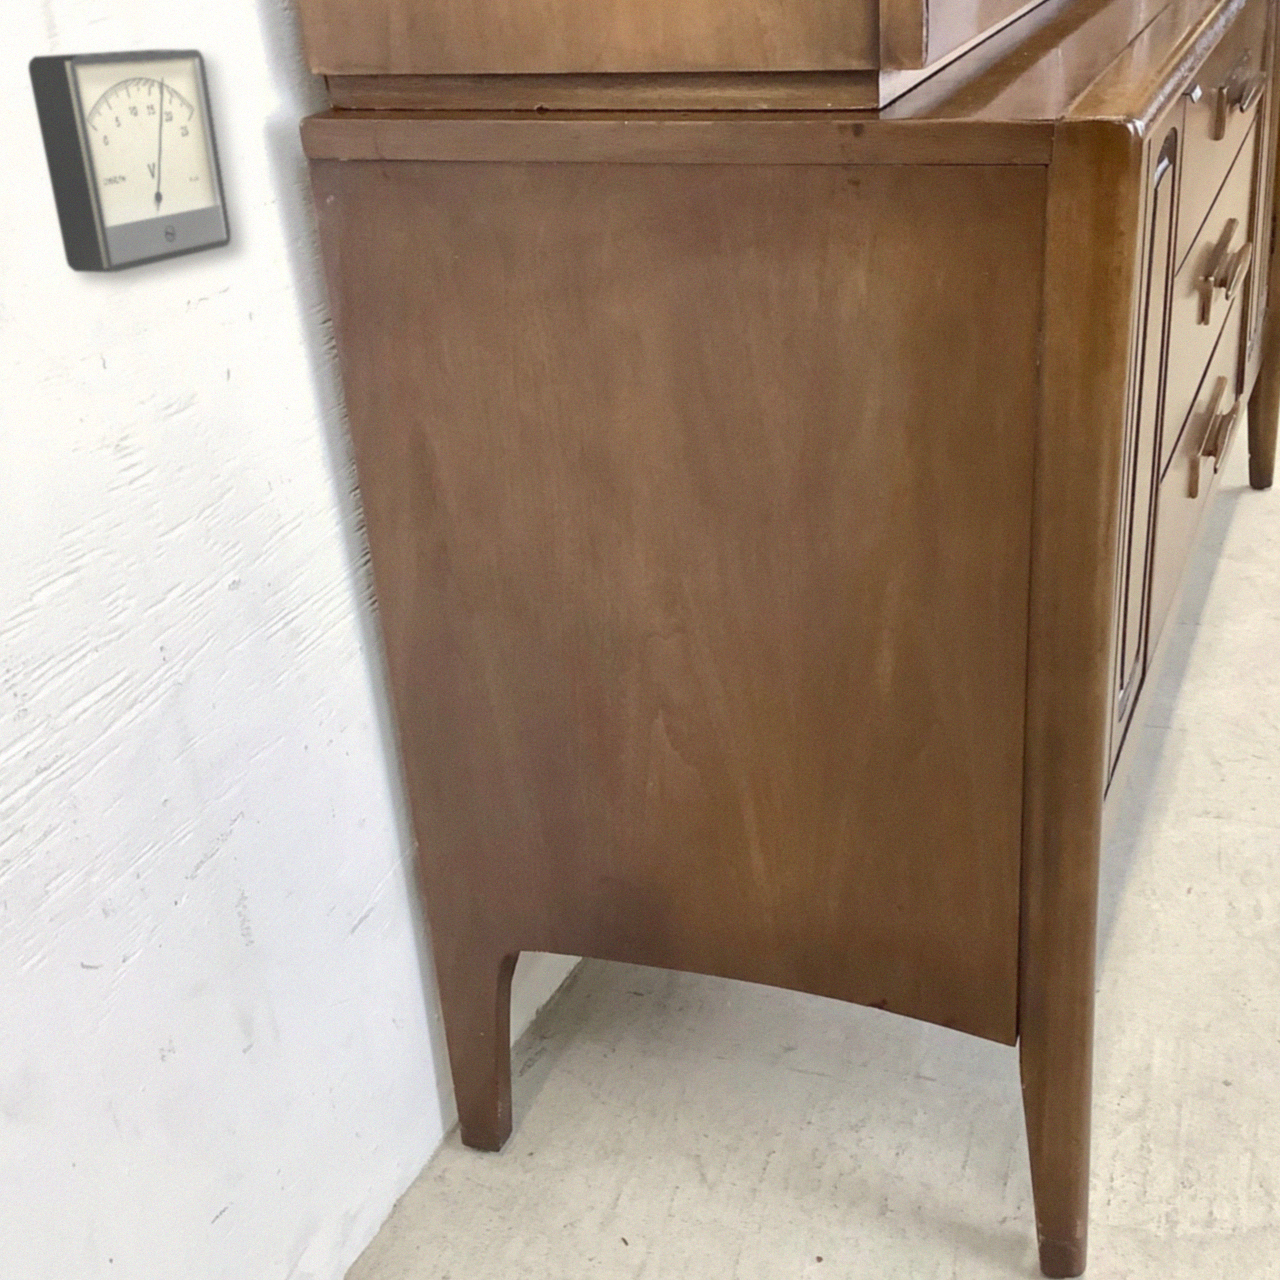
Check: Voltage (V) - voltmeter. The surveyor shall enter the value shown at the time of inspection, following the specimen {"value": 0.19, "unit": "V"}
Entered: {"value": 17.5, "unit": "V"}
